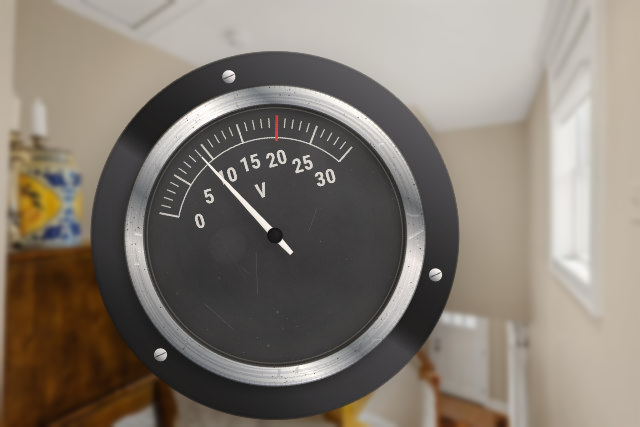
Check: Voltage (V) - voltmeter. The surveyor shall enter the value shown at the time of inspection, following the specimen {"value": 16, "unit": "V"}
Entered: {"value": 9, "unit": "V"}
